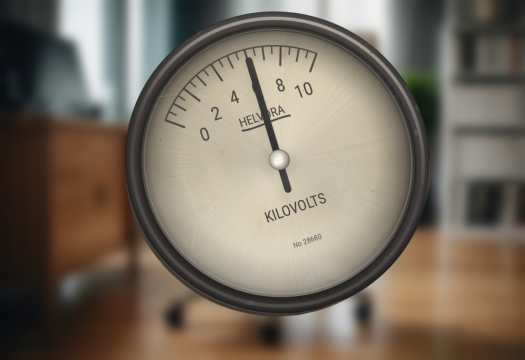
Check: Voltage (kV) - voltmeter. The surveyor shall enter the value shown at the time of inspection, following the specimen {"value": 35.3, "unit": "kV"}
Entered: {"value": 6, "unit": "kV"}
